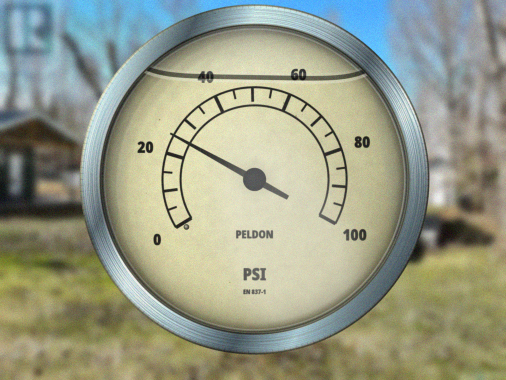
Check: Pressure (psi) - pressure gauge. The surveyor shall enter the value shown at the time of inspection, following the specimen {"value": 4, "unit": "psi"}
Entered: {"value": 25, "unit": "psi"}
